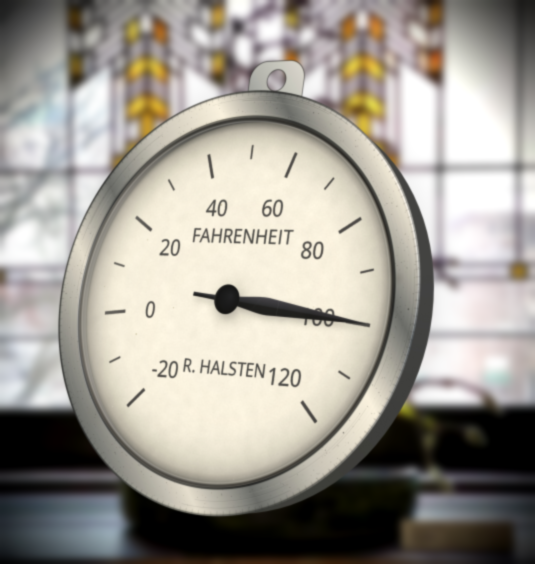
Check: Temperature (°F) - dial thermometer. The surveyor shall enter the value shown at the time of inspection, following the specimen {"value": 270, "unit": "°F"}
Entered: {"value": 100, "unit": "°F"}
